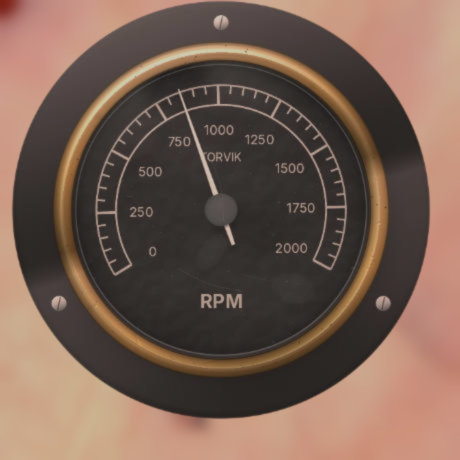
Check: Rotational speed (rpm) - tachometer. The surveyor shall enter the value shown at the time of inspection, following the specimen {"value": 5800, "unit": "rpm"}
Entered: {"value": 850, "unit": "rpm"}
